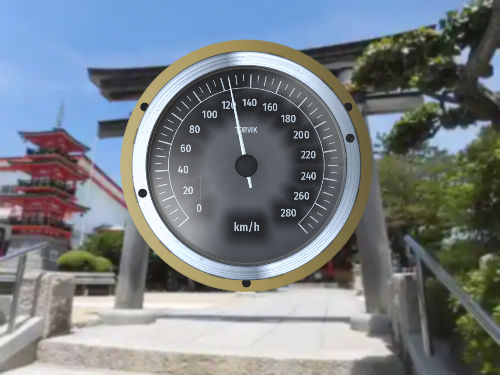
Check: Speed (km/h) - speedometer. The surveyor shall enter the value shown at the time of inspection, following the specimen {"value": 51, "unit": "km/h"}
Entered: {"value": 125, "unit": "km/h"}
